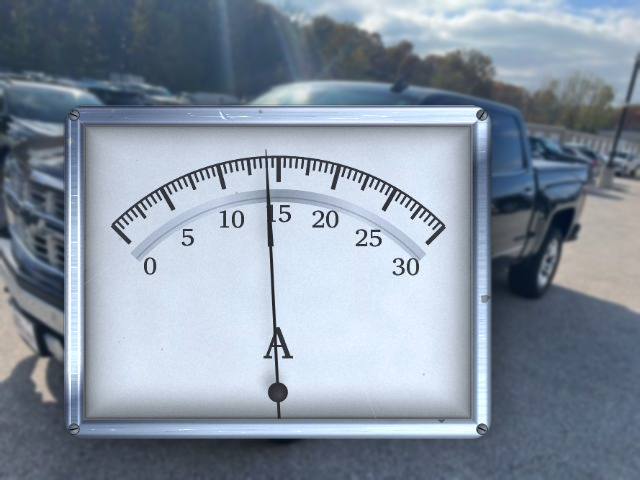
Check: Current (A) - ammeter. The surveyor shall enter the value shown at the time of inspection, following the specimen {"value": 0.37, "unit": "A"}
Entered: {"value": 14, "unit": "A"}
